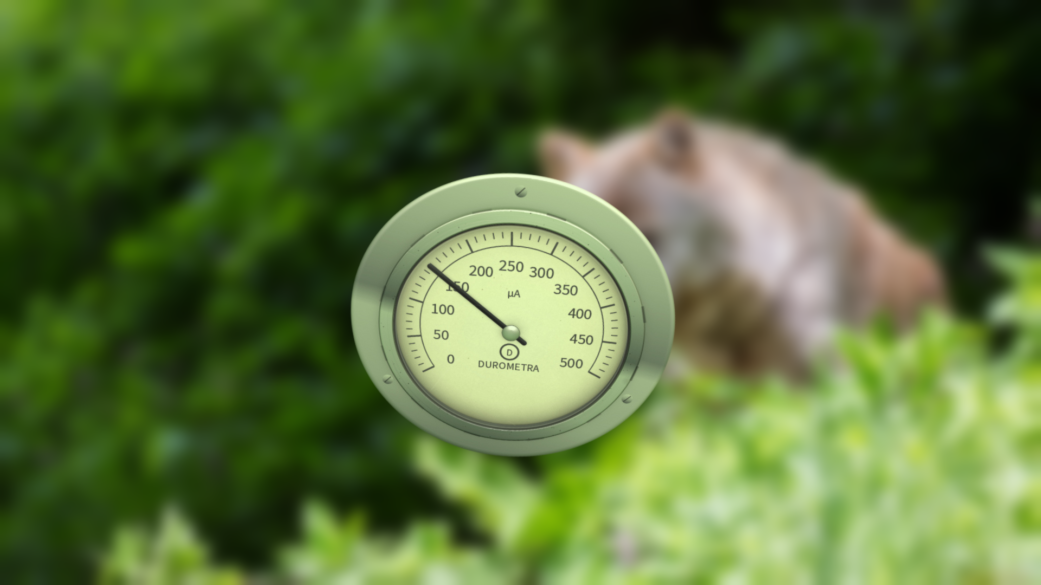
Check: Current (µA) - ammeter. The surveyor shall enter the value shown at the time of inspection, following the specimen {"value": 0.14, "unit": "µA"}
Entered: {"value": 150, "unit": "µA"}
